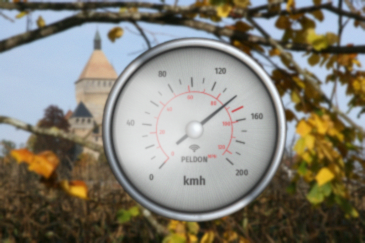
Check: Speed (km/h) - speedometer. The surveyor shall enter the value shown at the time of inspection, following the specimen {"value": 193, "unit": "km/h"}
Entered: {"value": 140, "unit": "km/h"}
